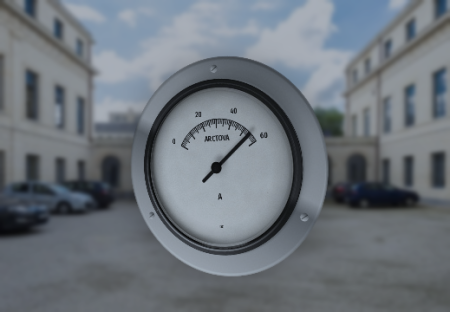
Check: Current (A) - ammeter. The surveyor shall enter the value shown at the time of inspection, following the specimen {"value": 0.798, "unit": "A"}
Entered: {"value": 55, "unit": "A"}
